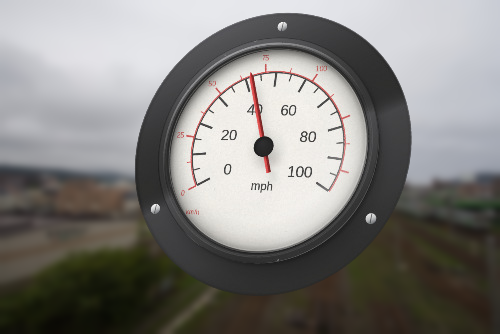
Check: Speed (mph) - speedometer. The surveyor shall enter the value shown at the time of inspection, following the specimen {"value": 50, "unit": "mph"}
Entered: {"value": 42.5, "unit": "mph"}
